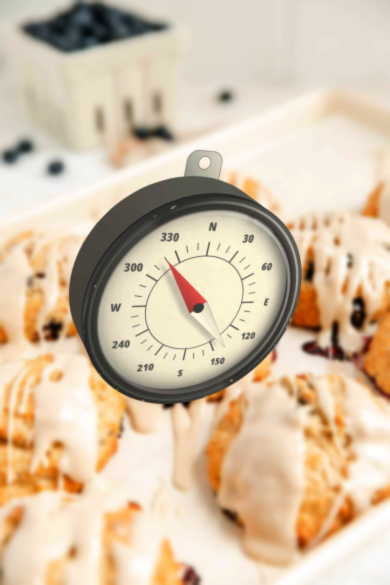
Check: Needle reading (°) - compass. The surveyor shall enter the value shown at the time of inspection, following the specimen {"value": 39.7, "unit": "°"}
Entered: {"value": 320, "unit": "°"}
